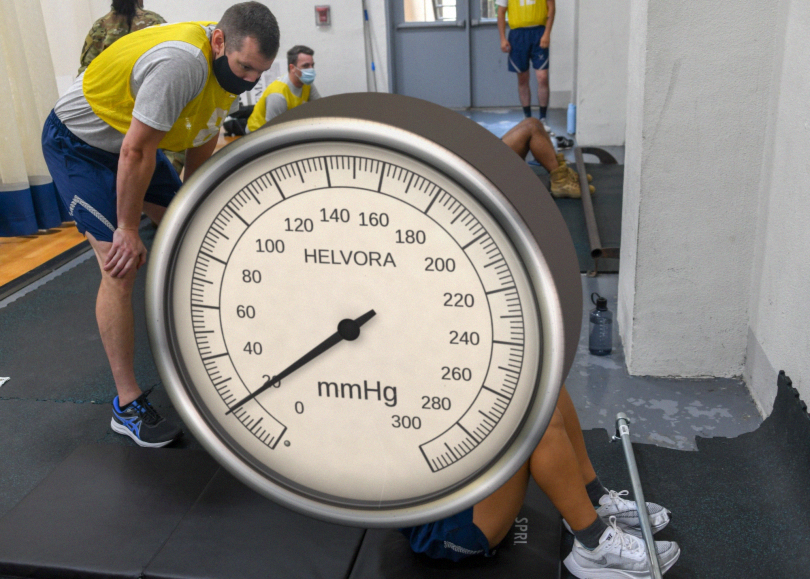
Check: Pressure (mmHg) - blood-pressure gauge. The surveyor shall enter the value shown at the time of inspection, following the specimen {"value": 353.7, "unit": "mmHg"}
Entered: {"value": 20, "unit": "mmHg"}
